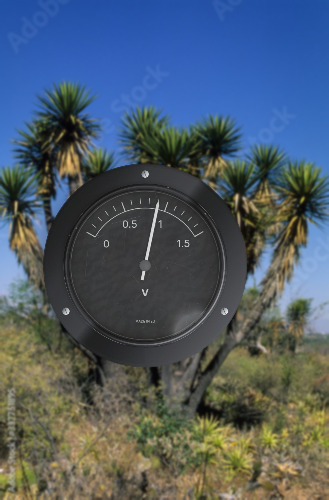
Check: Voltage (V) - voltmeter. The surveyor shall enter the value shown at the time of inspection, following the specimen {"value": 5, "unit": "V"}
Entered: {"value": 0.9, "unit": "V"}
